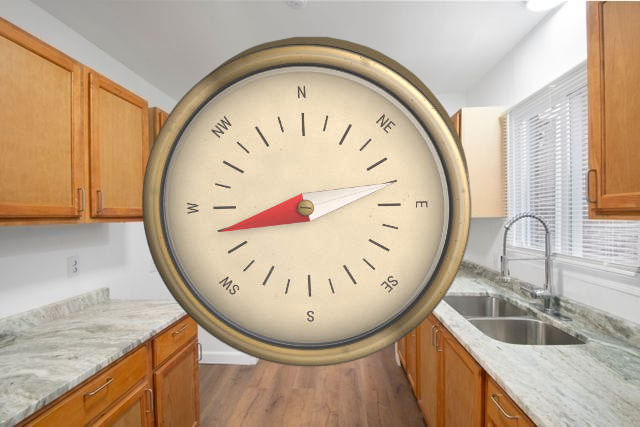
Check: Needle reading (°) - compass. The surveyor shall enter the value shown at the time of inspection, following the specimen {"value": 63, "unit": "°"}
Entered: {"value": 255, "unit": "°"}
